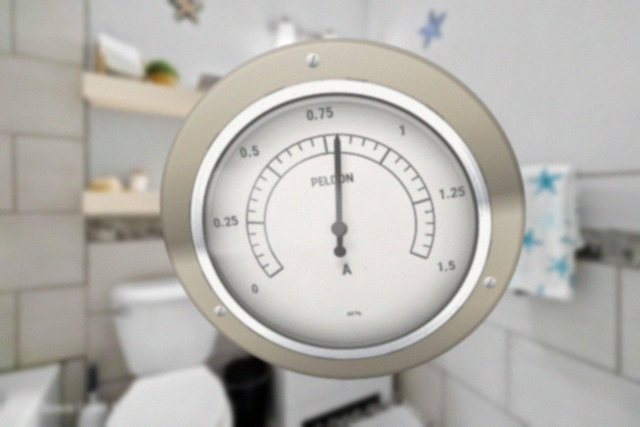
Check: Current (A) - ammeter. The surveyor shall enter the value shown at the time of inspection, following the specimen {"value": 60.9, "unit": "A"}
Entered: {"value": 0.8, "unit": "A"}
